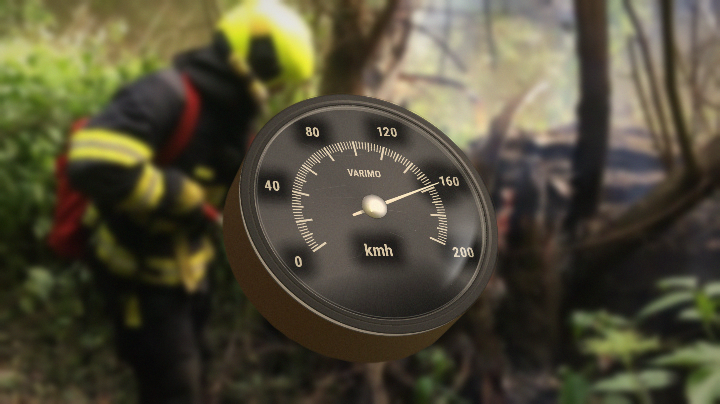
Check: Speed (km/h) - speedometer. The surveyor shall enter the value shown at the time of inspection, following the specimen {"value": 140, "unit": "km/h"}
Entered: {"value": 160, "unit": "km/h"}
